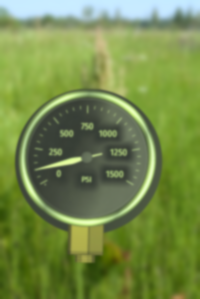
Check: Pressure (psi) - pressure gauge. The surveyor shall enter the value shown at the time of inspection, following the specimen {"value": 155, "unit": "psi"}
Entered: {"value": 100, "unit": "psi"}
